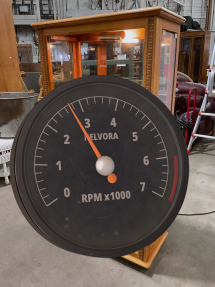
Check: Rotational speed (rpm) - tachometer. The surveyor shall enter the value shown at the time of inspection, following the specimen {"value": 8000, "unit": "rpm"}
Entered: {"value": 2700, "unit": "rpm"}
